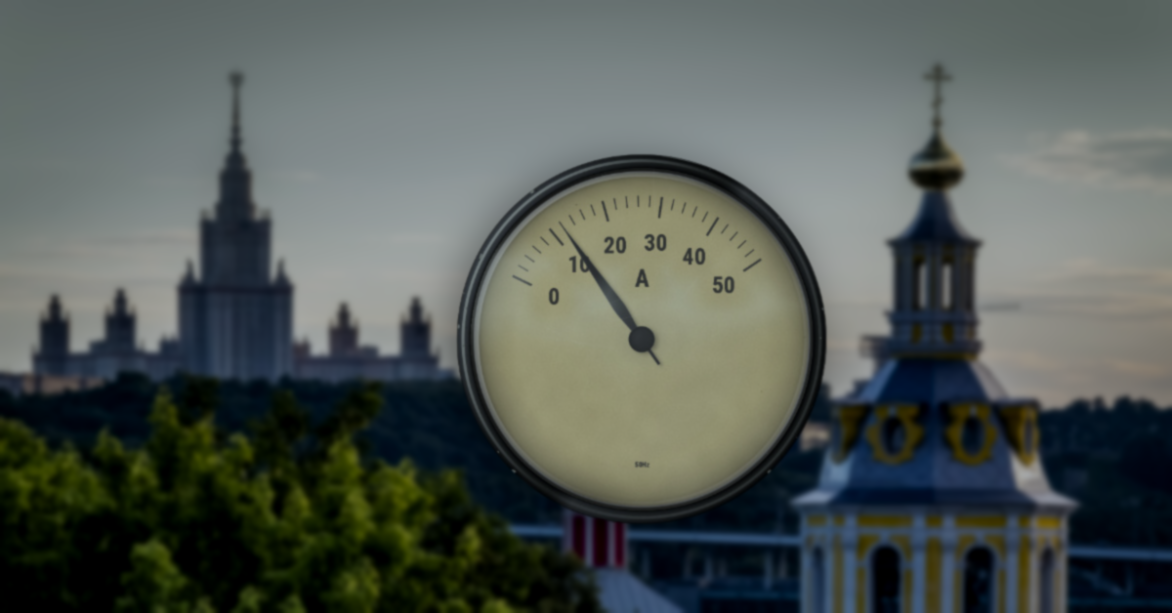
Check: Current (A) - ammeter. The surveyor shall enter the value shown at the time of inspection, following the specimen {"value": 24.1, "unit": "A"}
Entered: {"value": 12, "unit": "A"}
